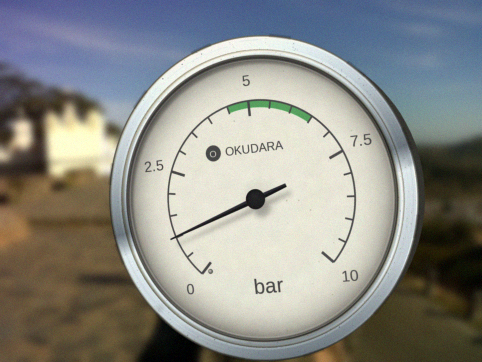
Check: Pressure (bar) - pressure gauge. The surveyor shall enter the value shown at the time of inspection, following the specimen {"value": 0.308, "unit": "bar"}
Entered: {"value": 1, "unit": "bar"}
